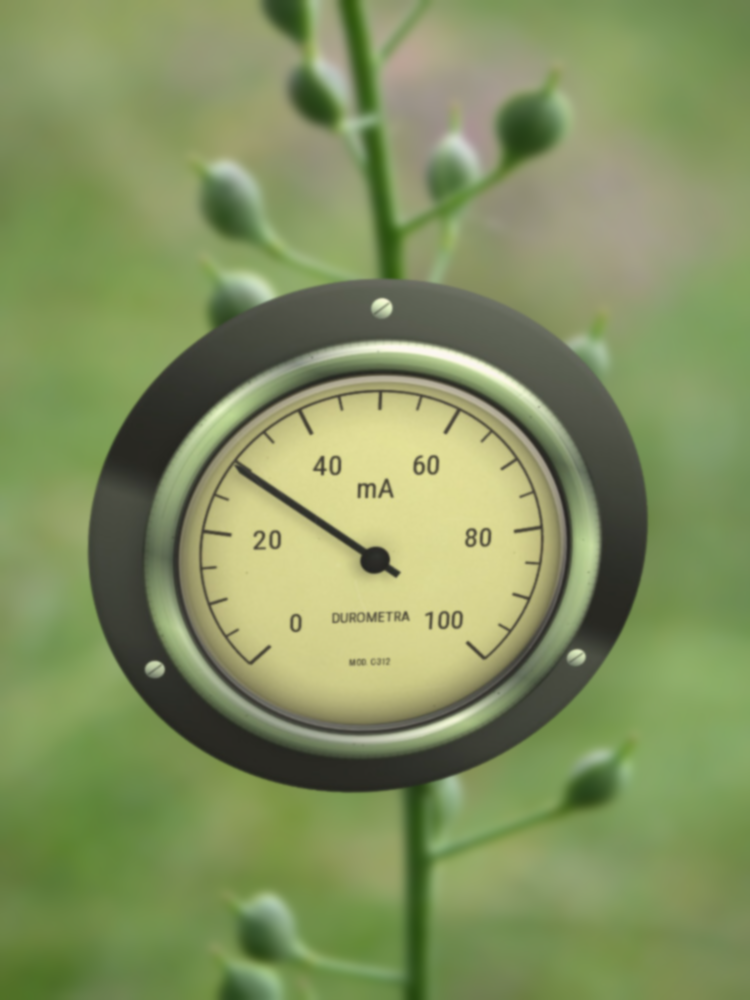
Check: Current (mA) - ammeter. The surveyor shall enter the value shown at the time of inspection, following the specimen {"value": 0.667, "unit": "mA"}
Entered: {"value": 30, "unit": "mA"}
